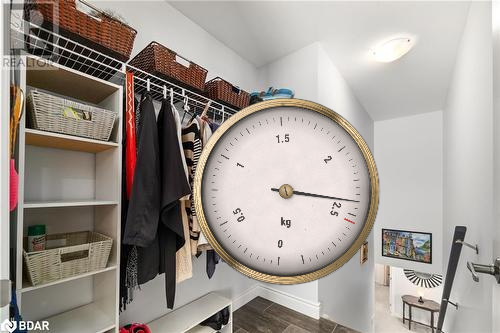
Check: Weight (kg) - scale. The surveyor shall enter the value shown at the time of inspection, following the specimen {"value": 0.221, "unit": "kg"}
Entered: {"value": 2.4, "unit": "kg"}
